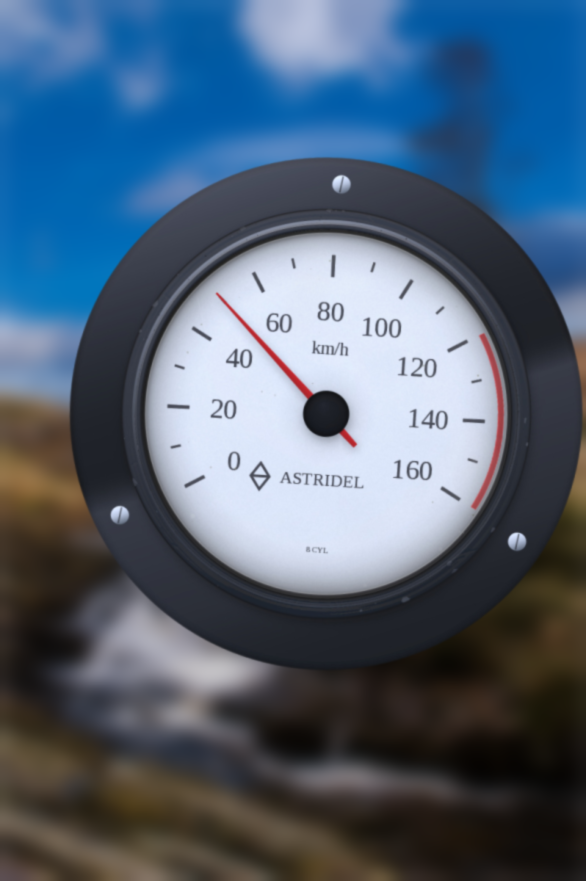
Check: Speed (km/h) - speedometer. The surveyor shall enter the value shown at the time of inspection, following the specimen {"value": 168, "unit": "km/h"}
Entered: {"value": 50, "unit": "km/h"}
